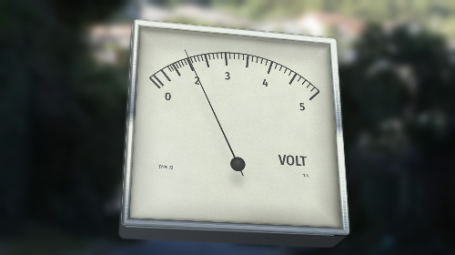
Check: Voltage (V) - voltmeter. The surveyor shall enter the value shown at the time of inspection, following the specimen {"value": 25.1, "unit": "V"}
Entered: {"value": 2, "unit": "V"}
